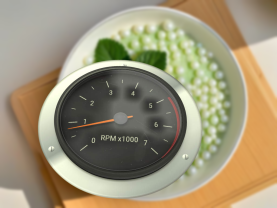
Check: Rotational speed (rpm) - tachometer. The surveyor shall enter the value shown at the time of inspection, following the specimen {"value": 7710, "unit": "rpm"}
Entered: {"value": 750, "unit": "rpm"}
